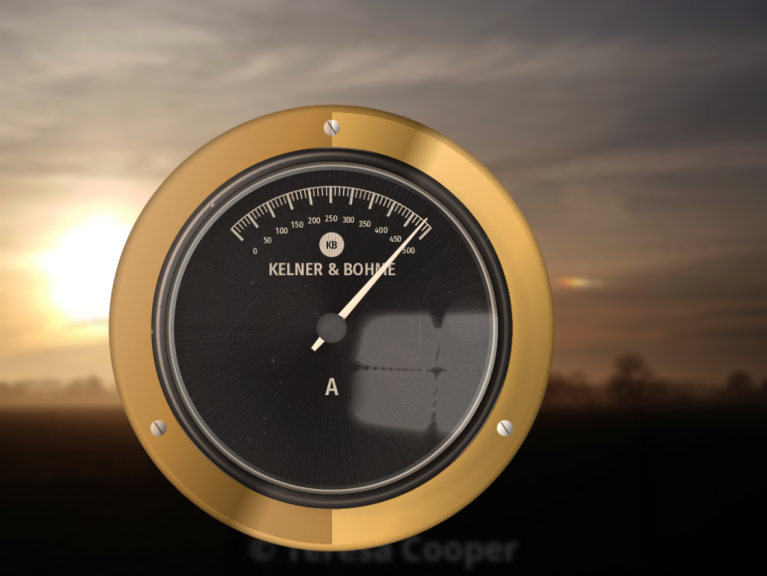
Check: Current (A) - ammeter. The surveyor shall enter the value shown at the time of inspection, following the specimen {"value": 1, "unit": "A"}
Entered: {"value": 480, "unit": "A"}
